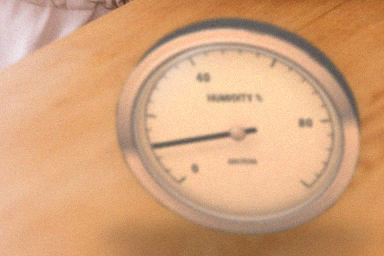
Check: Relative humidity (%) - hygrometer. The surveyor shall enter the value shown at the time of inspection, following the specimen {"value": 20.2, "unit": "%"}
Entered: {"value": 12, "unit": "%"}
